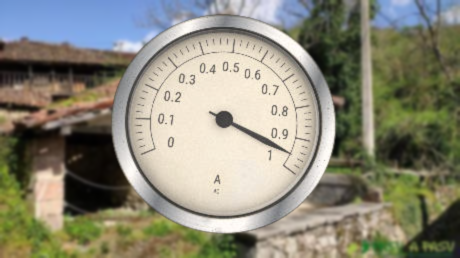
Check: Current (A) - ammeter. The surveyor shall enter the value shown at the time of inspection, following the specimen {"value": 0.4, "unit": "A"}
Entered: {"value": 0.96, "unit": "A"}
